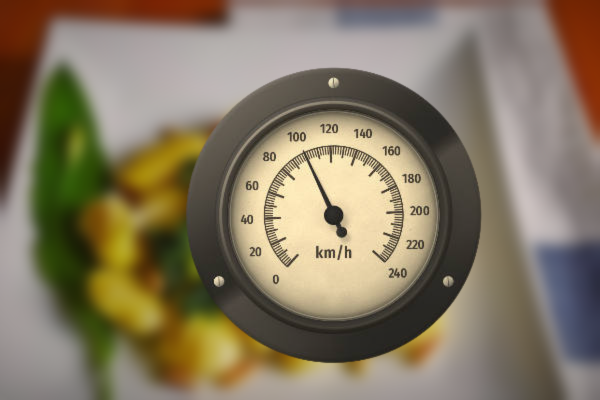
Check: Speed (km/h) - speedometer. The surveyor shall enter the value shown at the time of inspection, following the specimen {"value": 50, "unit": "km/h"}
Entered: {"value": 100, "unit": "km/h"}
